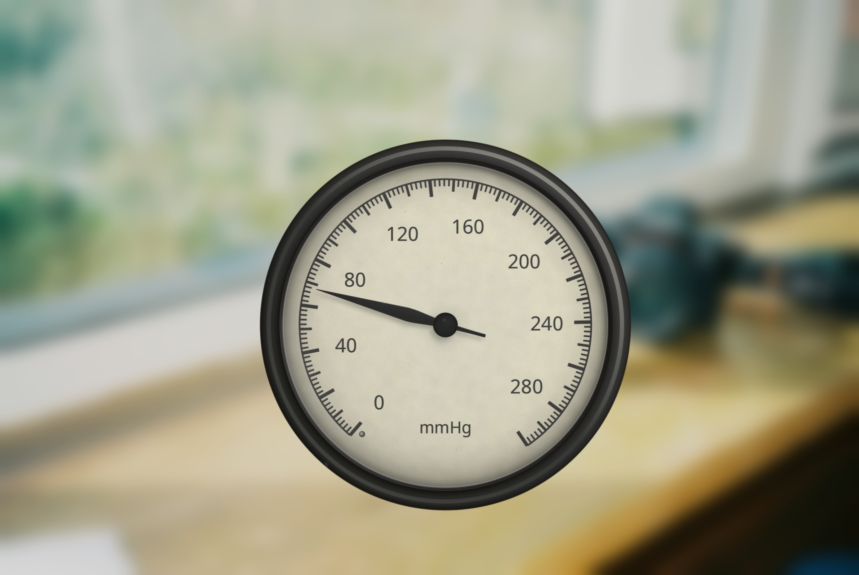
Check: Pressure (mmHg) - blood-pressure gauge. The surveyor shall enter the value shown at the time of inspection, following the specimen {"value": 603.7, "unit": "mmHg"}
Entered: {"value": 68, "unit": "mmHg"}
